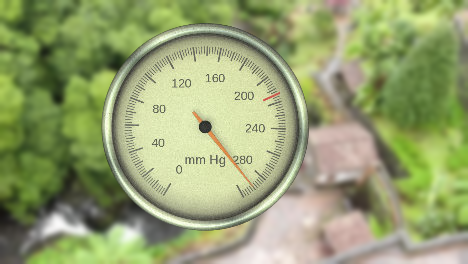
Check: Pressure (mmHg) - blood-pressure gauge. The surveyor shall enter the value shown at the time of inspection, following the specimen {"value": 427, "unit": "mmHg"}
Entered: {"value": 290, "unit": "mmHg"}
